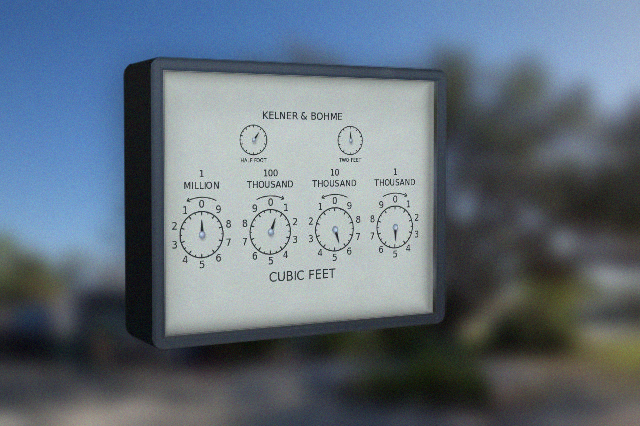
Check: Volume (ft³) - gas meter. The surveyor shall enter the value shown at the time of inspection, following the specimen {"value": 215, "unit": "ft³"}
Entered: {"value": 5500, "unit": "ft³"}
